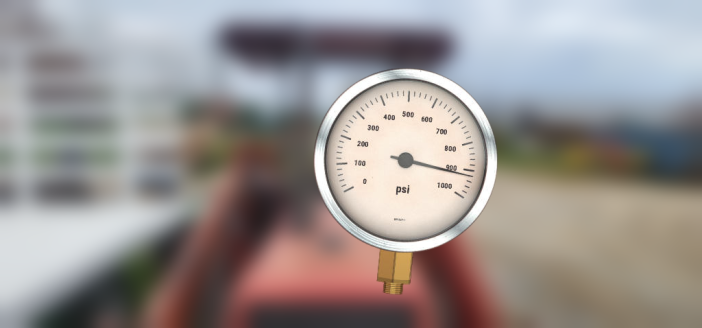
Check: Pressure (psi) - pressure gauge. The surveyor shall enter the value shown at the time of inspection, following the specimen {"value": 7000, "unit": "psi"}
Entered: {"value": 920, "unit": "psi"}
